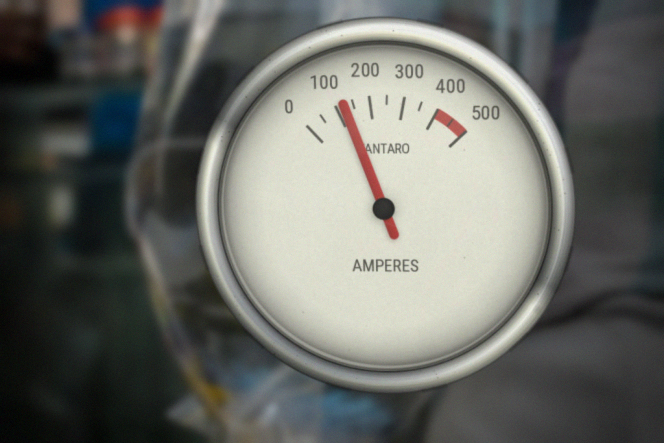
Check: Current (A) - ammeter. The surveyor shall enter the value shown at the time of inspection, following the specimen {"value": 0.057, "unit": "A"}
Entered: {"value": 125, "unit": "A"}
